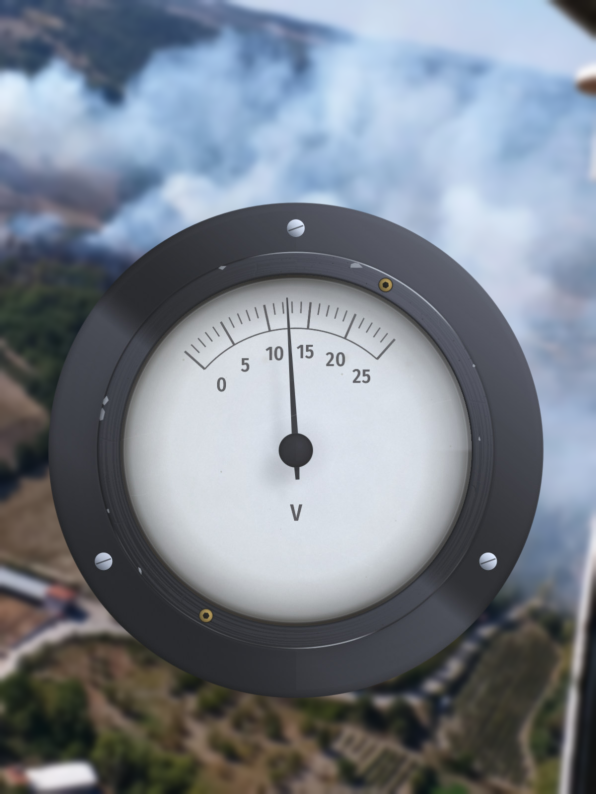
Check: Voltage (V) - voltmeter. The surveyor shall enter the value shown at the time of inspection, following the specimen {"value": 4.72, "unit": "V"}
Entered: {"value": 12.5, "unit": "V"}
